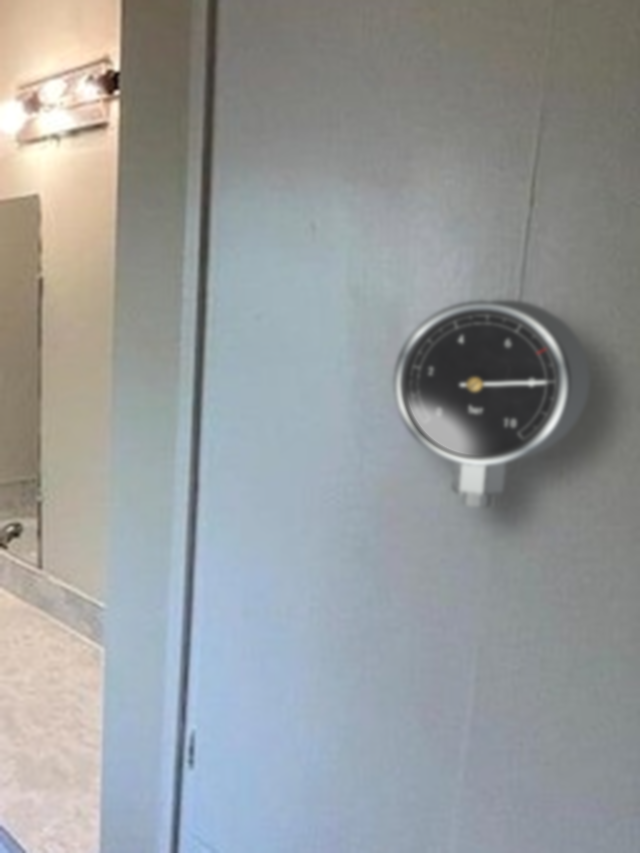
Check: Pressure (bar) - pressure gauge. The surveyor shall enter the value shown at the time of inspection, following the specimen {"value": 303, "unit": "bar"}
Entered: {"value": 8, "unit": "bar"}
